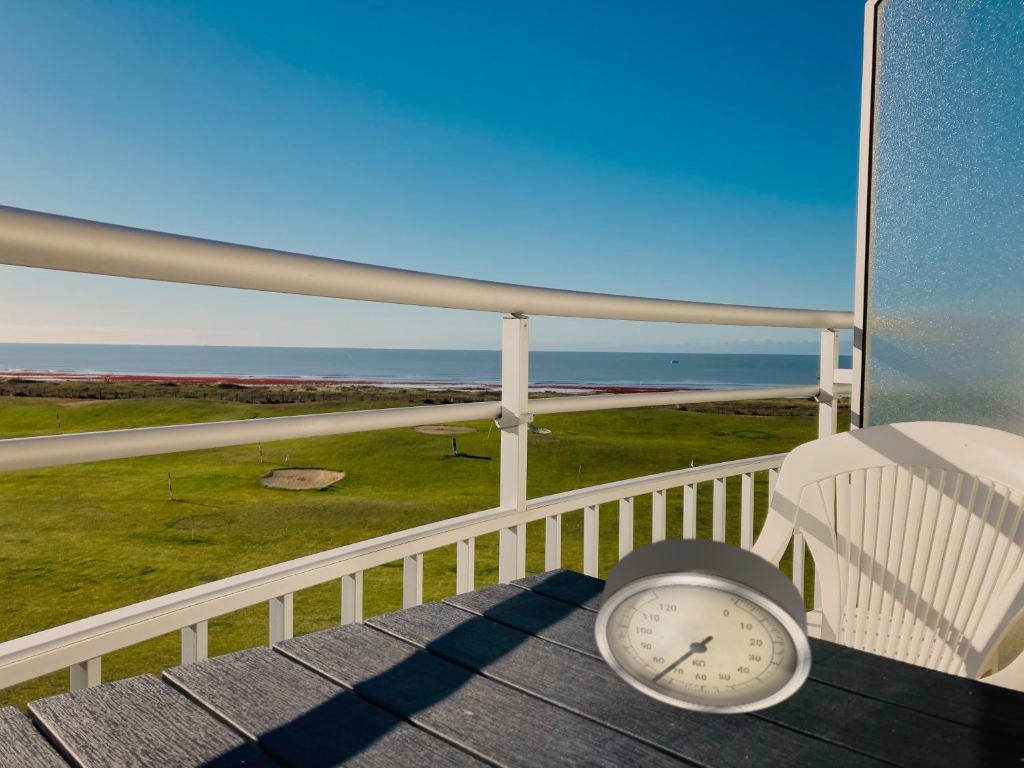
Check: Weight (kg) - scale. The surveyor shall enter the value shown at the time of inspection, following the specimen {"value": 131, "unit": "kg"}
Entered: {"value": 75, "unit": "kg"}
